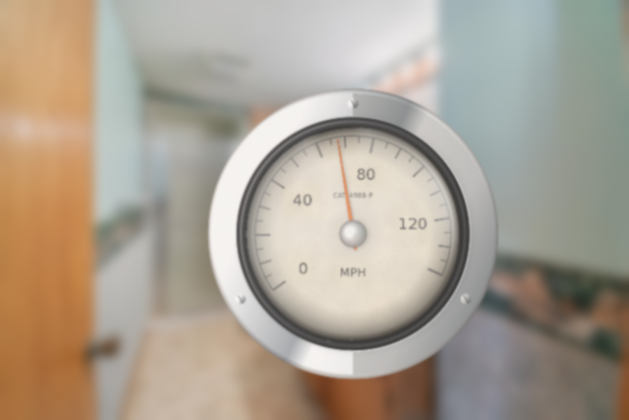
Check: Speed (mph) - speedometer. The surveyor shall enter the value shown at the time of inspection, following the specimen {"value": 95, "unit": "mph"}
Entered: {"value": 67.5, "unit": "mph"}
